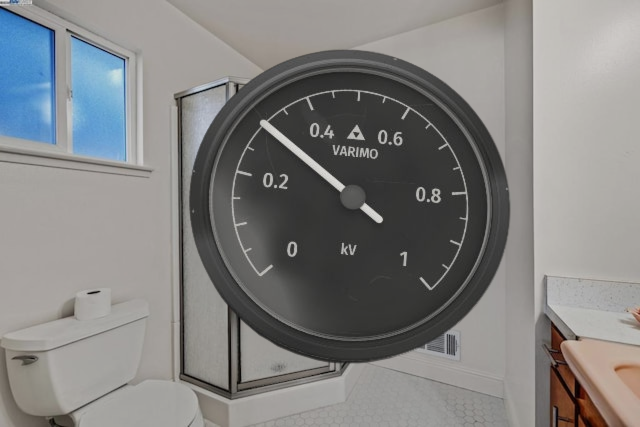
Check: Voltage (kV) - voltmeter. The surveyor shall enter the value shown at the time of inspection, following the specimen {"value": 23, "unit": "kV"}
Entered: {"value": 0.3, "unit": "kV"}
